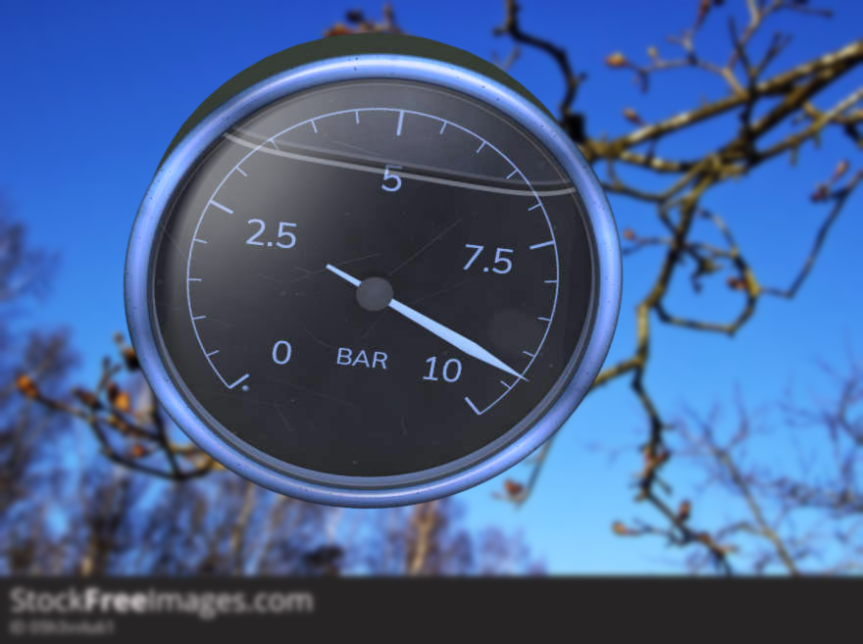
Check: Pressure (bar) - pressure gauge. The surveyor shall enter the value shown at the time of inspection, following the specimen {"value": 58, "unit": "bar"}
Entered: {"value": 9.25, "unit": "bar"}
